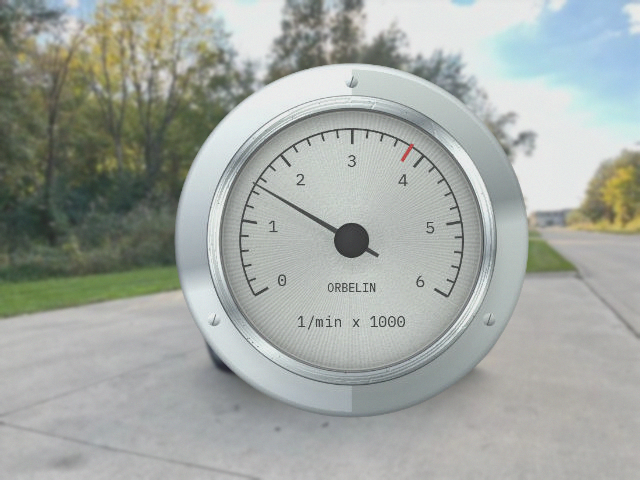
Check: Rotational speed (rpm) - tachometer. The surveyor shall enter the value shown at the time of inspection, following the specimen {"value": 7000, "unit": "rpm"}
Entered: {"value": 1500, "unit": "rpm"}
